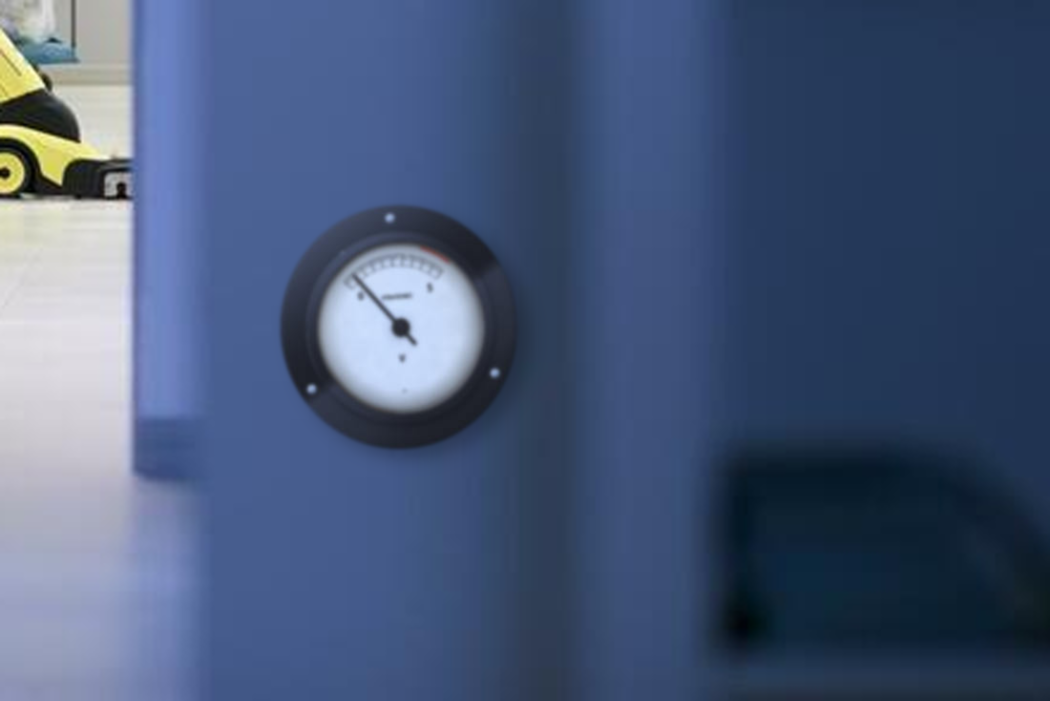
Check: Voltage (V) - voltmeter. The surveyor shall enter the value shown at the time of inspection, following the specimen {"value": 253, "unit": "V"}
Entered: {"value": 0.5, "unit": "V"}
